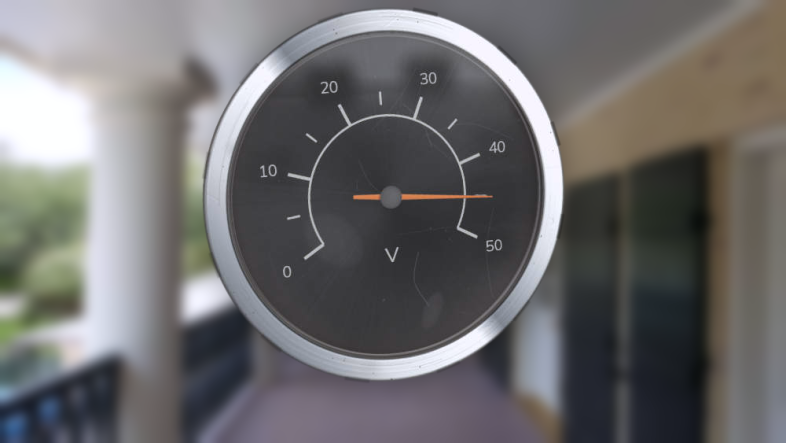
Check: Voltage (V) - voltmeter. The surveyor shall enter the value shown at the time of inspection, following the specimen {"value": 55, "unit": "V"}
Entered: {"value": 45, "unit": "V"}
